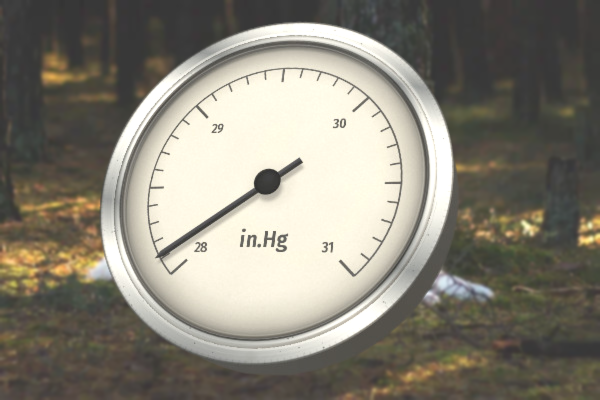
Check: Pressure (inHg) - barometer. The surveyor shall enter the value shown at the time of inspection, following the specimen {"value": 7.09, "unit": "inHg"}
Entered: {"value": 28.1, "unit": "inHg"}
